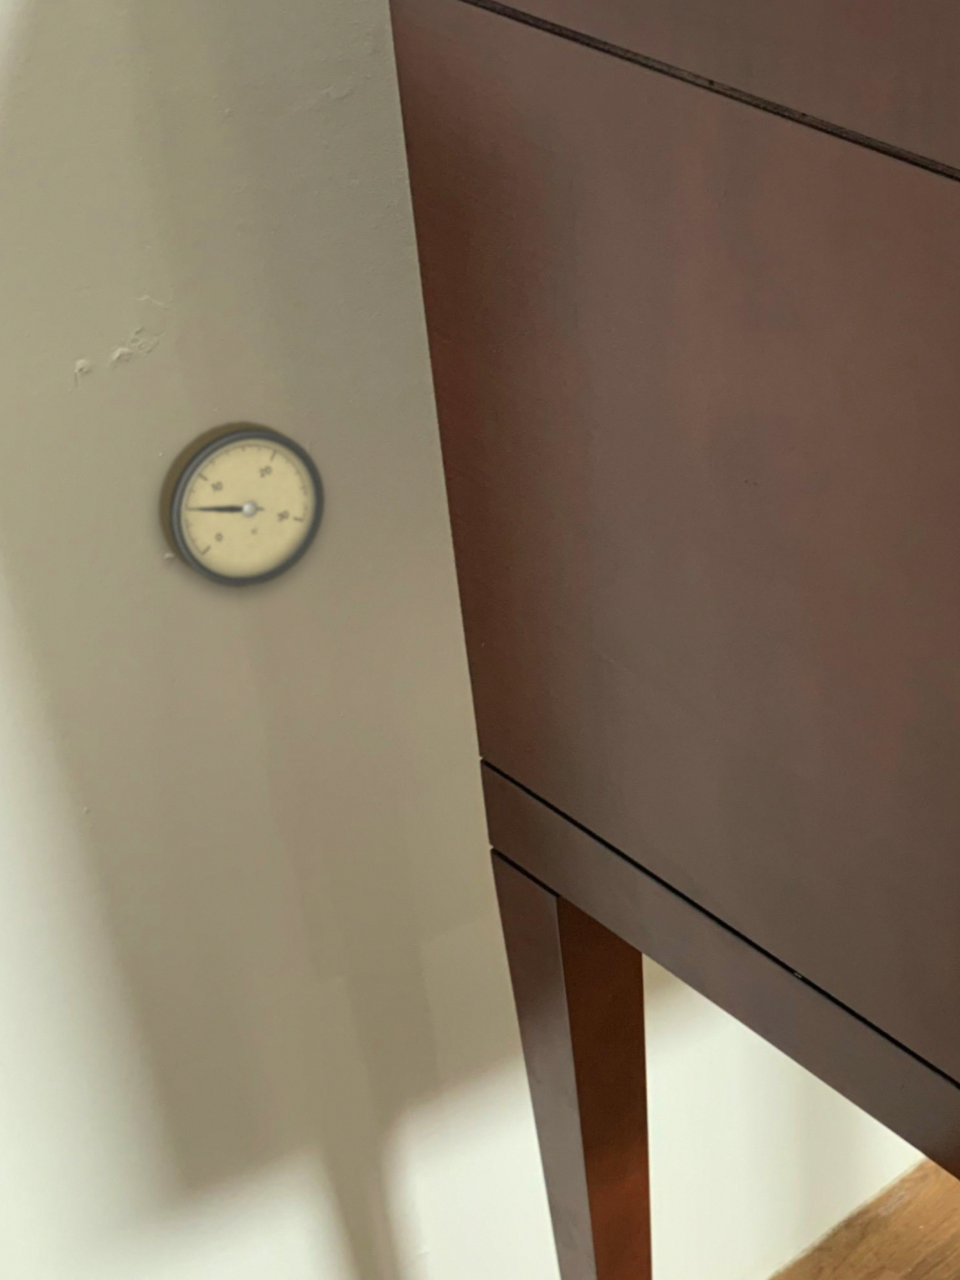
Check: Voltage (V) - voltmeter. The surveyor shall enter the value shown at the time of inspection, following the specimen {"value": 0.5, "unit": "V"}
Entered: {"value": 6, "unit": "V"}
